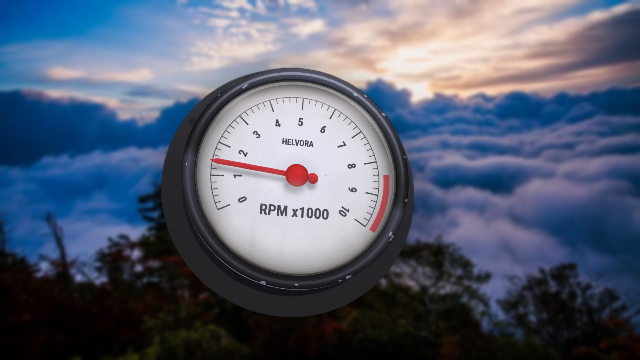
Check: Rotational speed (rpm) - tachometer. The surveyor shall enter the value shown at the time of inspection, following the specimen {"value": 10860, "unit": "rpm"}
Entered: {"value": 1400, "unit": "rpm"}
